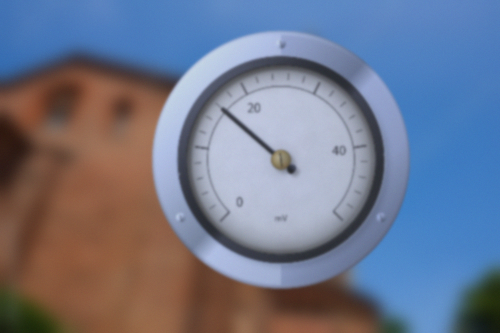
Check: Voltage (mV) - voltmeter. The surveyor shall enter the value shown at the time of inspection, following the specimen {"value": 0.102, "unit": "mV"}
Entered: {"value": 16, "unit": "mV"}
